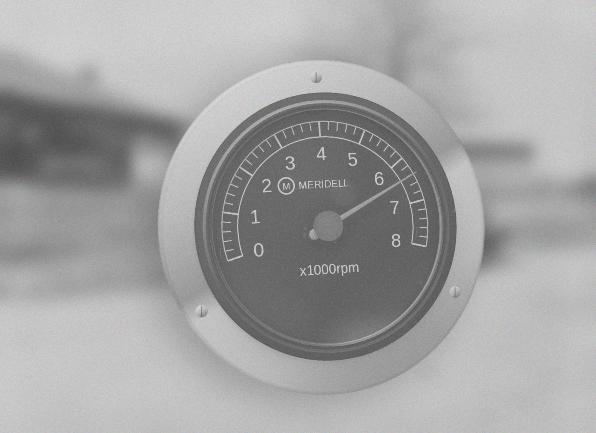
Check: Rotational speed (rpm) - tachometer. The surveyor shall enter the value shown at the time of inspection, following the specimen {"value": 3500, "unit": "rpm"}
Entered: {"value": 6400, "unit": "rpm"}
